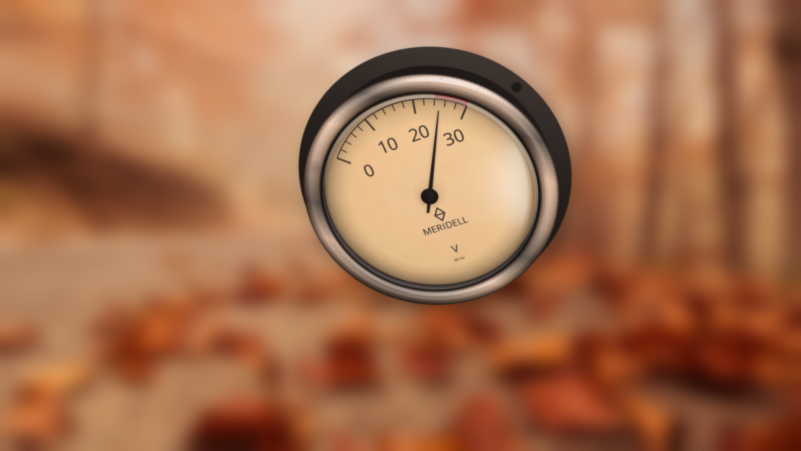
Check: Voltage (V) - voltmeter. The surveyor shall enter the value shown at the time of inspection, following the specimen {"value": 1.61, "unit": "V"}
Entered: {"value": 25, "unit": "V"}
